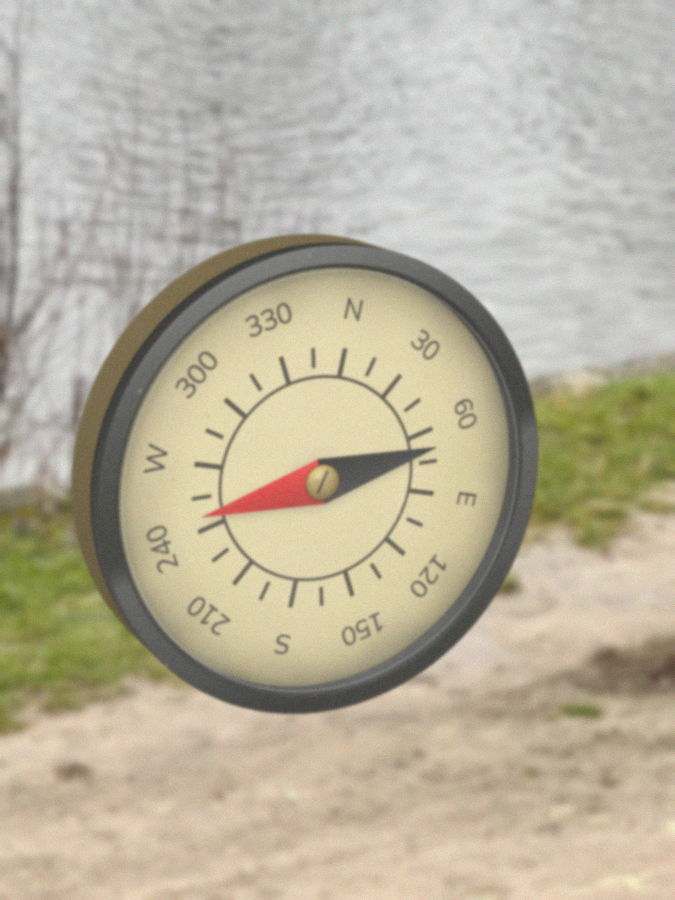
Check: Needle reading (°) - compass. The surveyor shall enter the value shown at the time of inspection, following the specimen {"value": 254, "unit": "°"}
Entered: {"value": 247.5, "unit": "°"}
